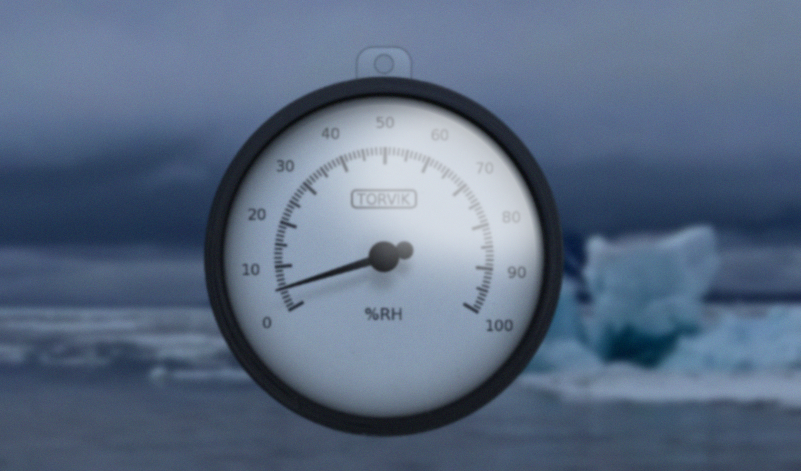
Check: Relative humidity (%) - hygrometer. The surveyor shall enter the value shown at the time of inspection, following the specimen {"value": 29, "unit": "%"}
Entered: {"value": 5, "unit": "%"}
